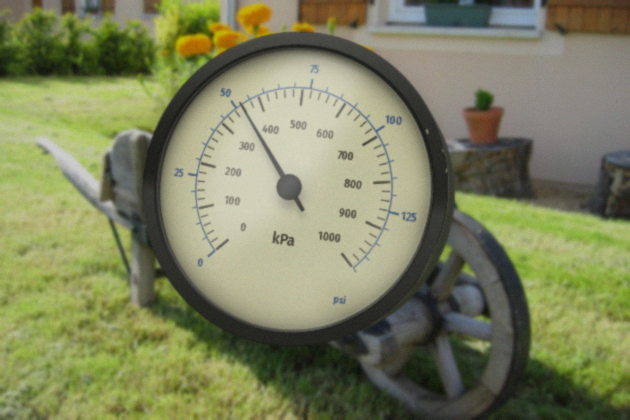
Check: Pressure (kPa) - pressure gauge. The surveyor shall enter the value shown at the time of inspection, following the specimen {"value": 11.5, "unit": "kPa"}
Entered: {"value": 360, "unit": "kPa"}
